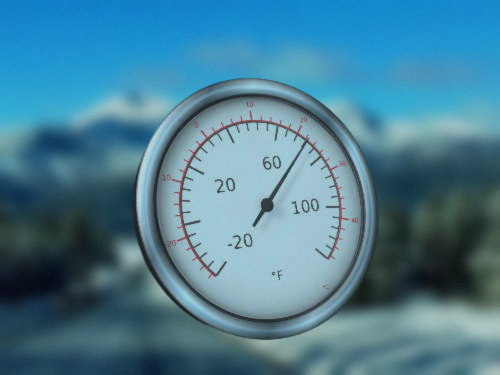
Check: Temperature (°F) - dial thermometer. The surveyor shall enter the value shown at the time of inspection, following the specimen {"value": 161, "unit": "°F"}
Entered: {"value": 72, "unit": "°F"}
